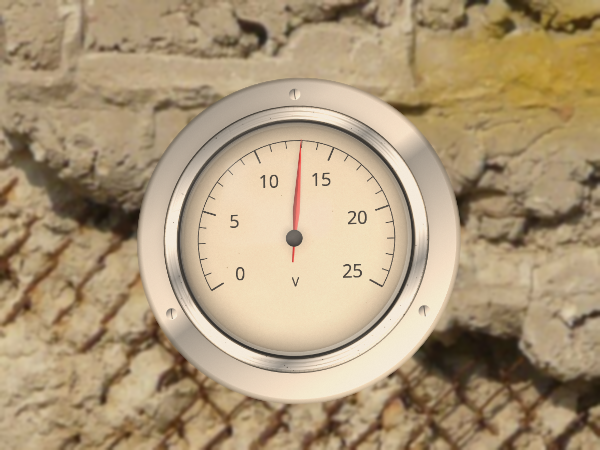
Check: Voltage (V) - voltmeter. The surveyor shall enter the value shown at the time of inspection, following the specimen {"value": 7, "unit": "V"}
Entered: {"value": 13, "unit": "V"}
